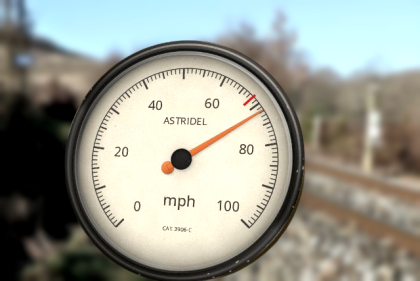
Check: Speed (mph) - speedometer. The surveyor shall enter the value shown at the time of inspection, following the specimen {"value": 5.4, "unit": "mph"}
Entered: {"value": 72, "unit": "mph"}
